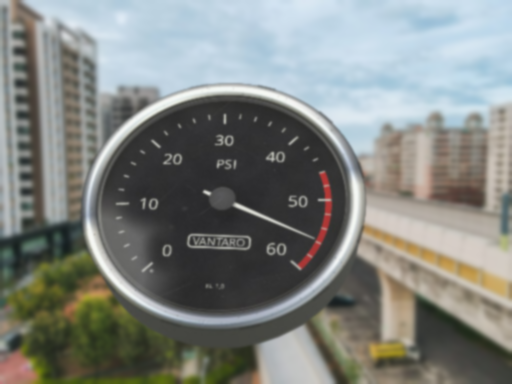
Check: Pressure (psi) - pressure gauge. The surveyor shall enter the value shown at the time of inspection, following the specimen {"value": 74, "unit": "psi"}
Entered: {"value": 56, "unit": "psi"}
